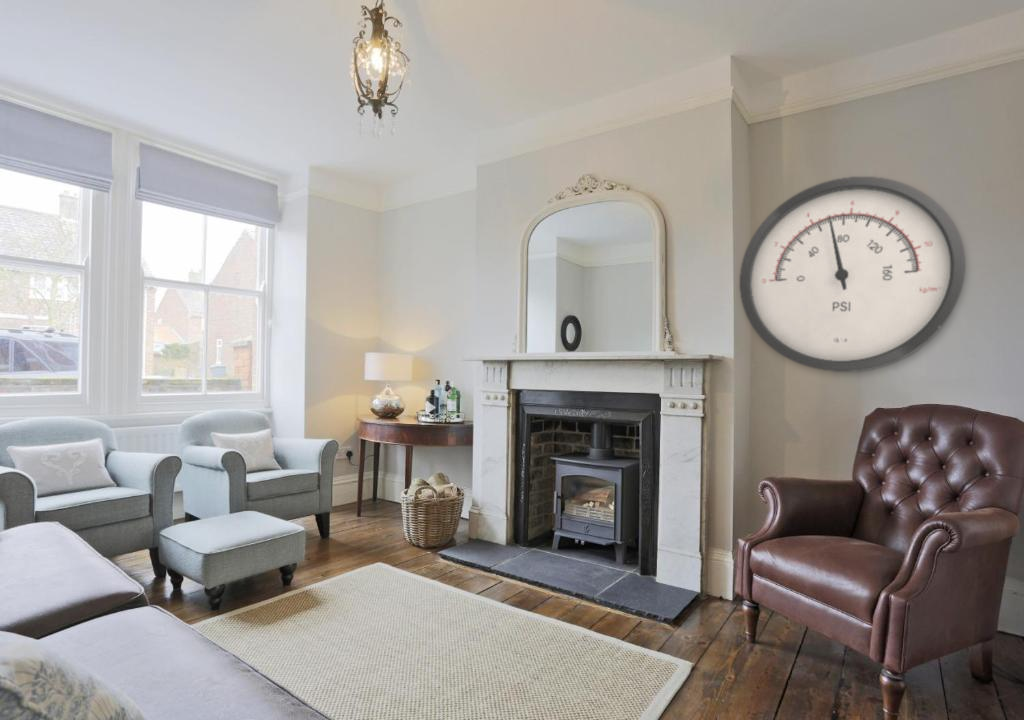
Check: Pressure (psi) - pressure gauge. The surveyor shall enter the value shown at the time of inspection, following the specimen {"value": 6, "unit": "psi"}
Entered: {"value": 70, "unit": "psi"}
